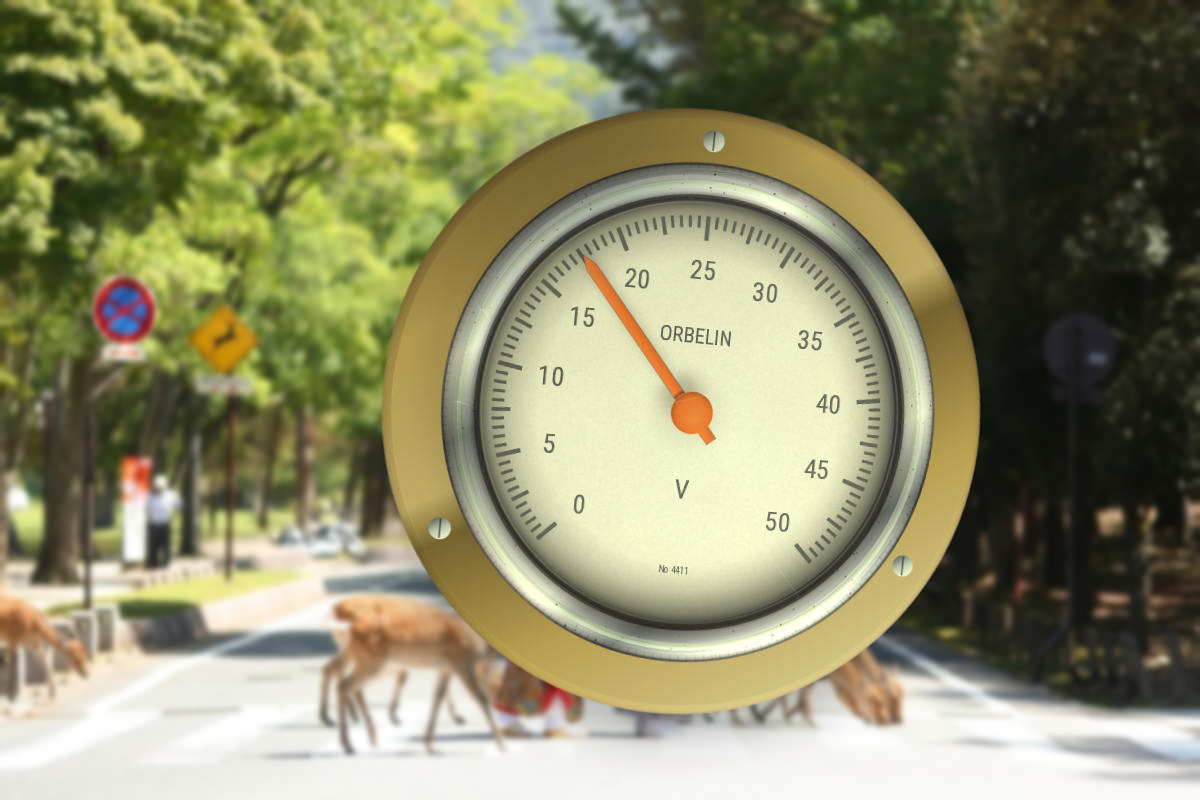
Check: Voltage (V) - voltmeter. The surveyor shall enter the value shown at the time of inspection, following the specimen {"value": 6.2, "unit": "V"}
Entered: {"value": 17.5, "unit": "V"}
